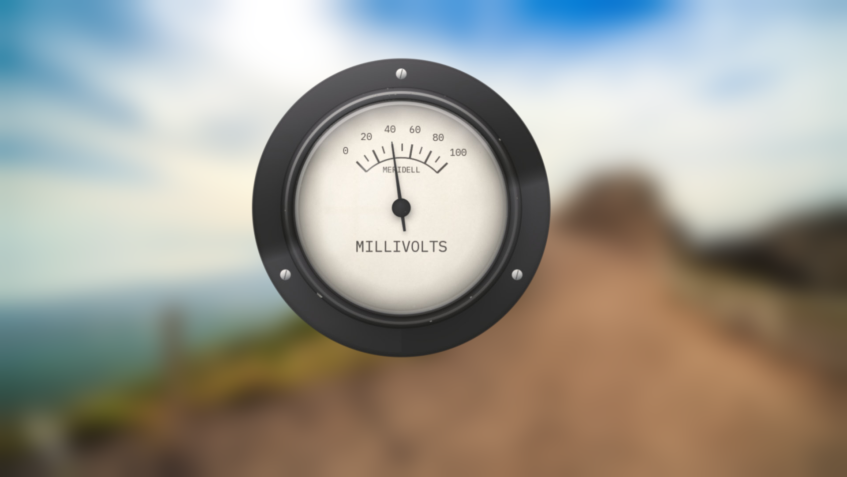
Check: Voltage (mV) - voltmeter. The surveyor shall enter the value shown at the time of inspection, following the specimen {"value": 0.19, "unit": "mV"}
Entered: {"value": 40, "unit": "mV"}
